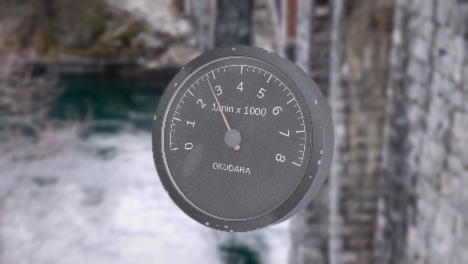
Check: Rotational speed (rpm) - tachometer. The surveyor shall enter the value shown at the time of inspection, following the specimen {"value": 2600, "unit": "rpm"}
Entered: {"value": 2800, "unit": "rpm"}
